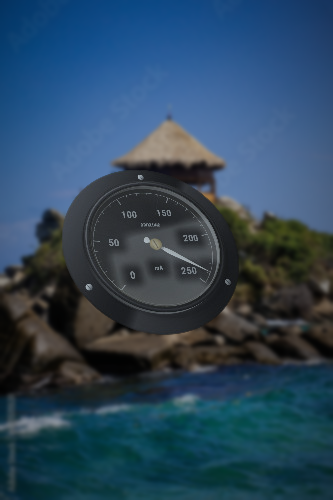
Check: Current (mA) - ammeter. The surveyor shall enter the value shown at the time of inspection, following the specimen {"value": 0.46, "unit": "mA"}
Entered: {"value": 240, "unit": "mA"}
